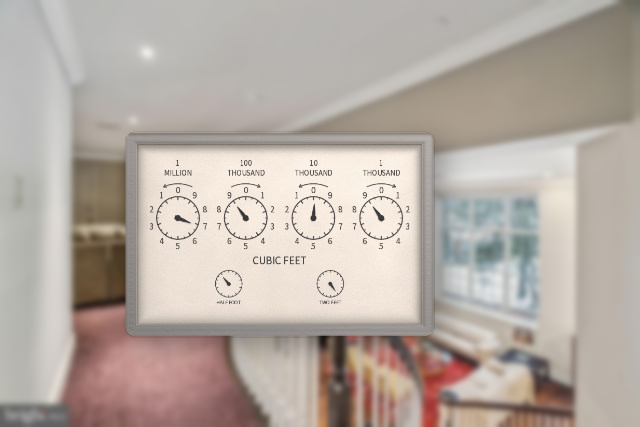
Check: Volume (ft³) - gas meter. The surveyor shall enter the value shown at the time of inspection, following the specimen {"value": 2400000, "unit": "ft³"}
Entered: {"value": 689900, "unit": "ft³"}
